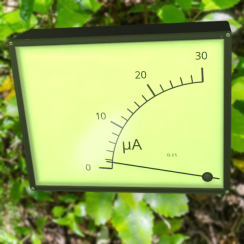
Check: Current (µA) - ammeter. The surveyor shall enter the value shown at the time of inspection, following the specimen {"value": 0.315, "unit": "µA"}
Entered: {"value": 2, "unit": "µA"}
